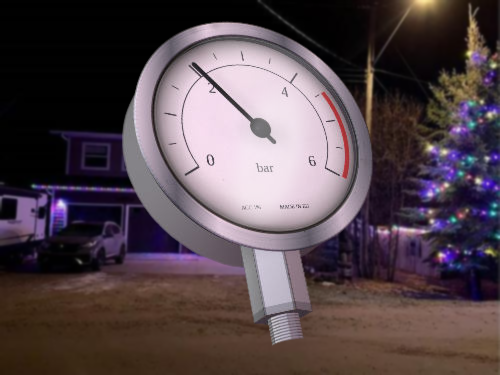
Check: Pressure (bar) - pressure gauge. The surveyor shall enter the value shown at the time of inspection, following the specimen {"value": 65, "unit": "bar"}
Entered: {"value": 2, "unit": "bar"}
